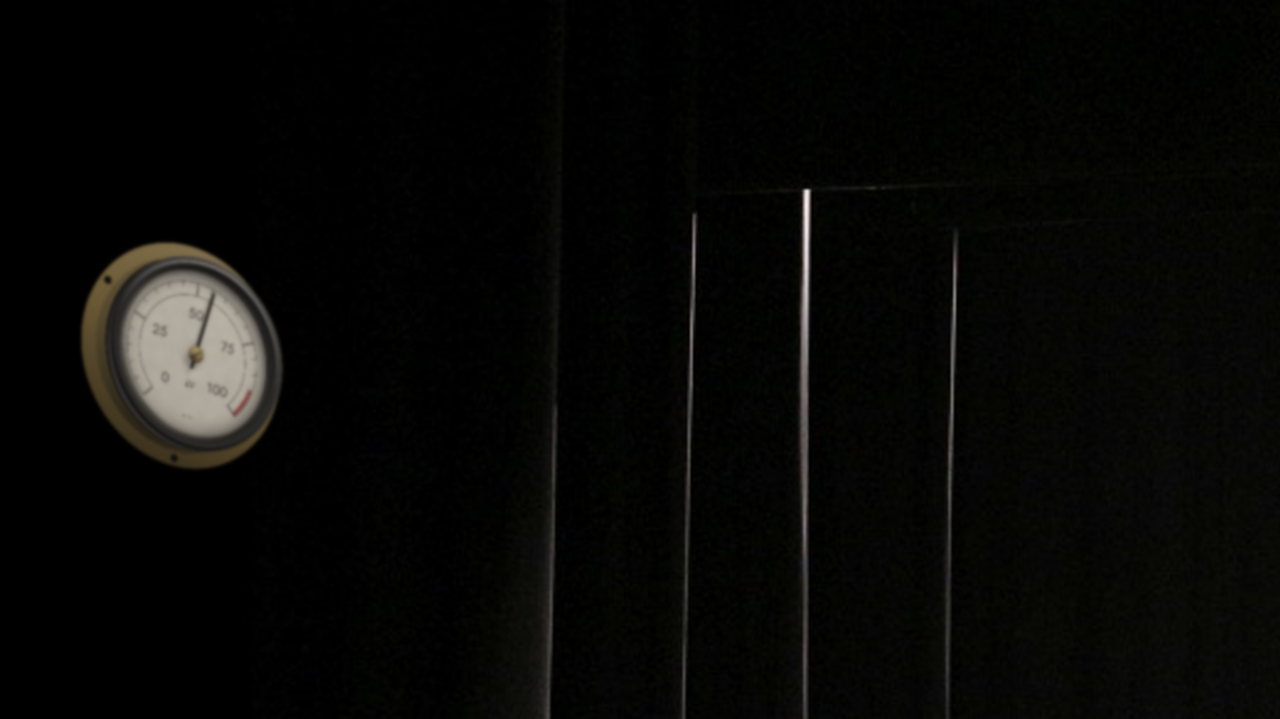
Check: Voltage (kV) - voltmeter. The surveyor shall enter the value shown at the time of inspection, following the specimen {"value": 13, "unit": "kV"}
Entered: {"value": 55, "unit": "kV"}
